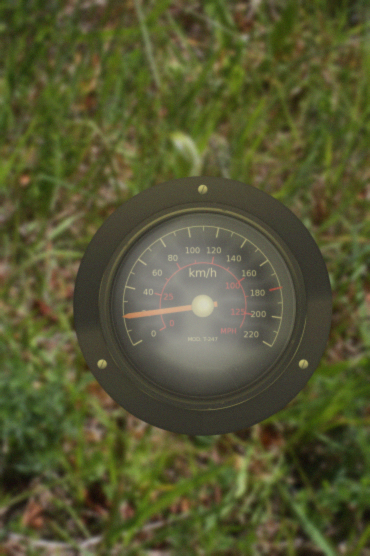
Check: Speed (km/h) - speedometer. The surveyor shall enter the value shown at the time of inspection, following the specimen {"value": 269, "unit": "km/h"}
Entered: {"value": 20, "unit": "km/h"}
